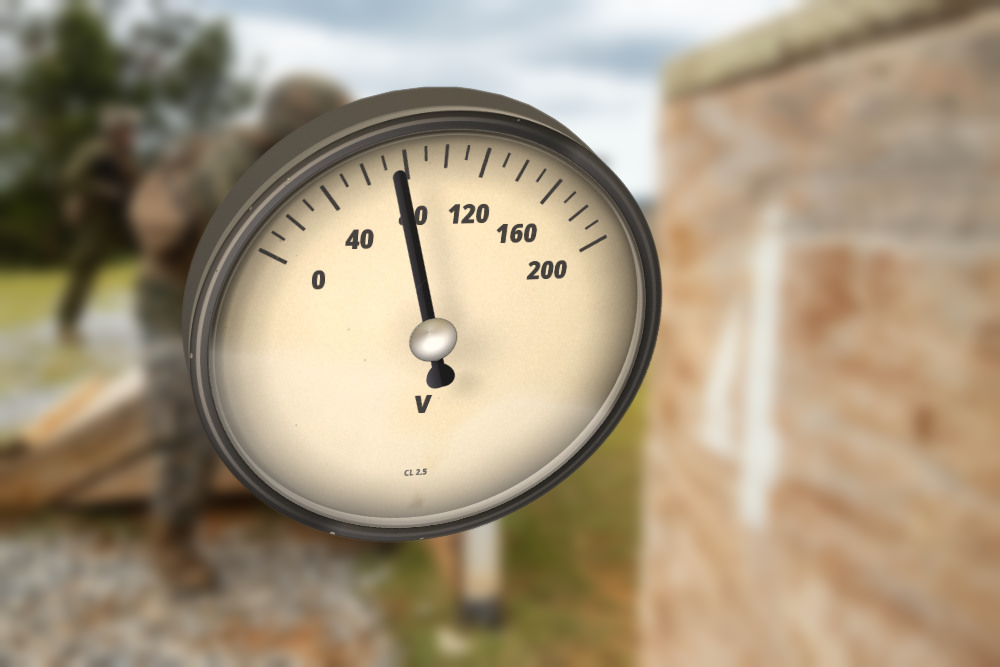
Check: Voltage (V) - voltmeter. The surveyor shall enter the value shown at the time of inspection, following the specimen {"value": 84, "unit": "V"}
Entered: {"value": 75, "unit": "V"}
